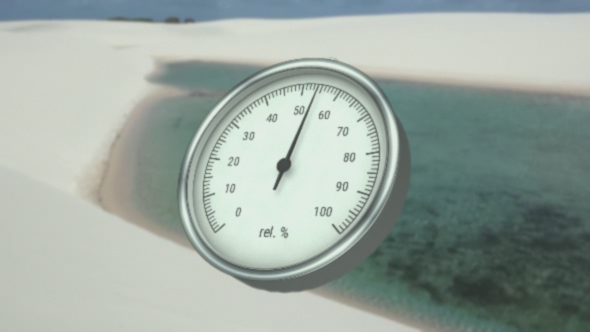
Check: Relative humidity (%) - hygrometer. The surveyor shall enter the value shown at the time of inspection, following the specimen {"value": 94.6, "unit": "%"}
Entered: {"value": 55, "unit": "%"}
